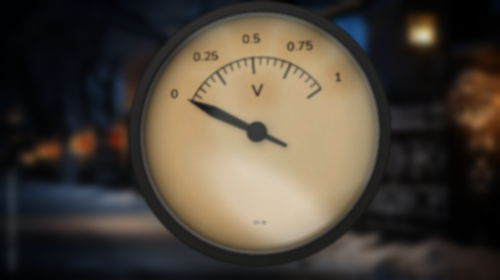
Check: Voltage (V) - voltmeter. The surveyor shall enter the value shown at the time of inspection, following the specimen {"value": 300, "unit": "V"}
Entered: {"value": 0, "unit": "V"}
